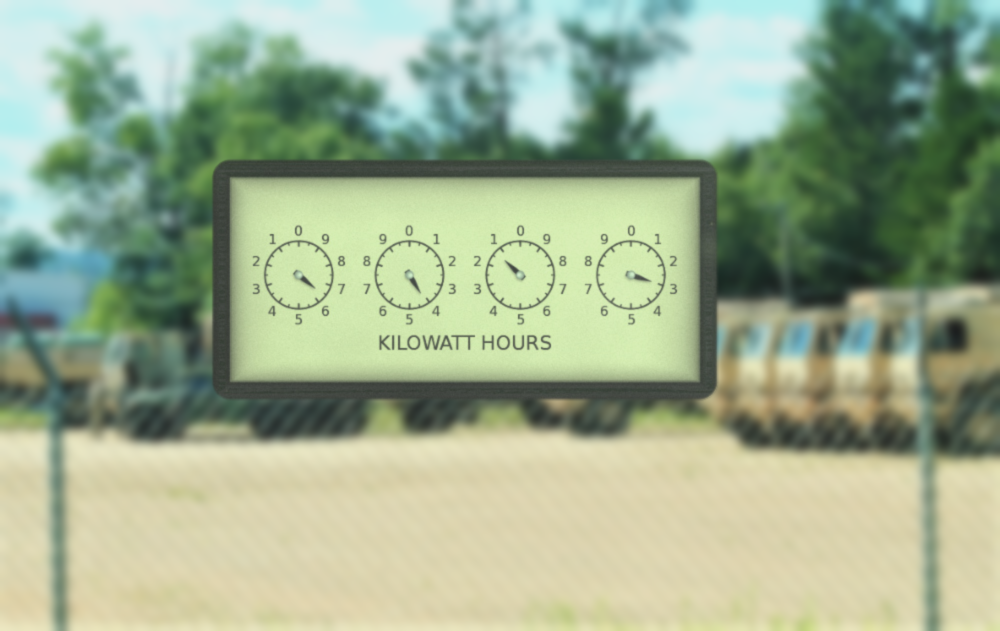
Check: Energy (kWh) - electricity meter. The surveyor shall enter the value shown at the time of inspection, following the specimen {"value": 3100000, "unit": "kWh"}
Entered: {"value": 6413, "unit": "kWh"}
